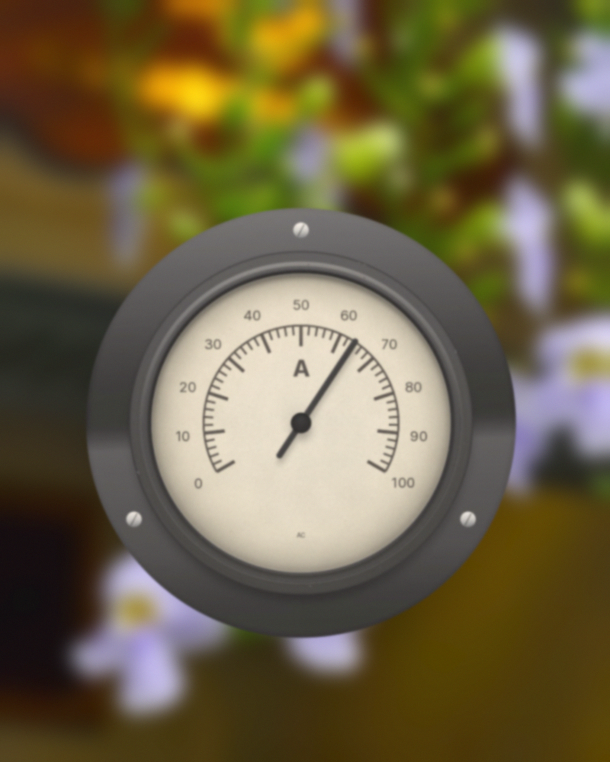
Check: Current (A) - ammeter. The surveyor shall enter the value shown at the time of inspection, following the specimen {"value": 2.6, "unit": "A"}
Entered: {"value": 64, "unit": "A"}
